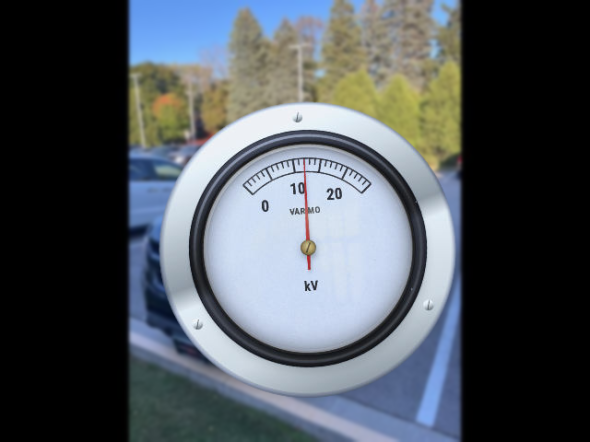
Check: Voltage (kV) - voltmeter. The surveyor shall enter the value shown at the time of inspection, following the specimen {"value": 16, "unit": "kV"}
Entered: {"value": 12, "unit": "kV"}
